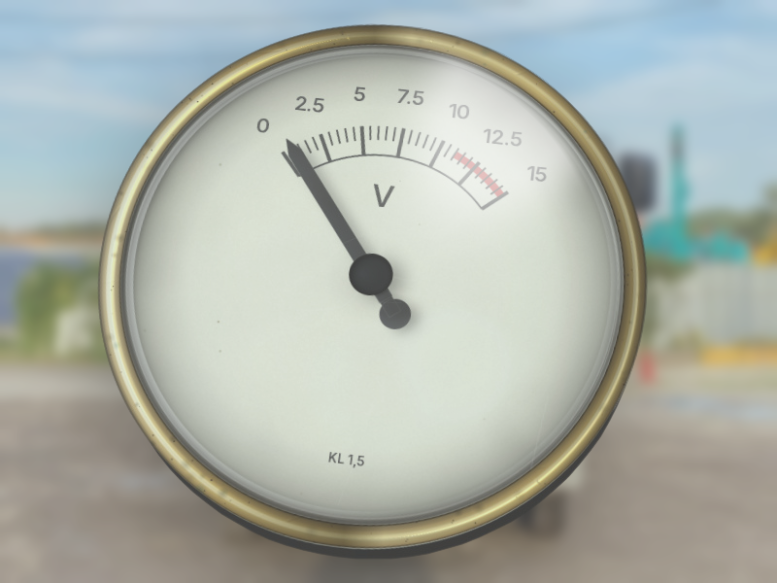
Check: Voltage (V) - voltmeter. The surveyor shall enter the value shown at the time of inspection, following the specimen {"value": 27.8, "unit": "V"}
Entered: {"value": 0.5, "unit": "V"}
